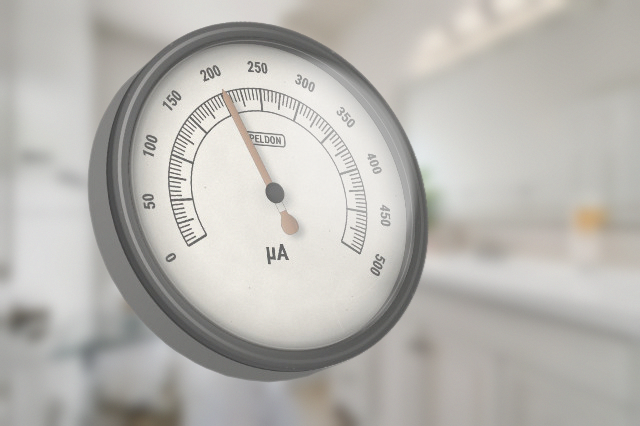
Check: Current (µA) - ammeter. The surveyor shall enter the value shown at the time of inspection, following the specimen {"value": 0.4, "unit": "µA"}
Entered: {"value": 200, "unit": "µA"}
